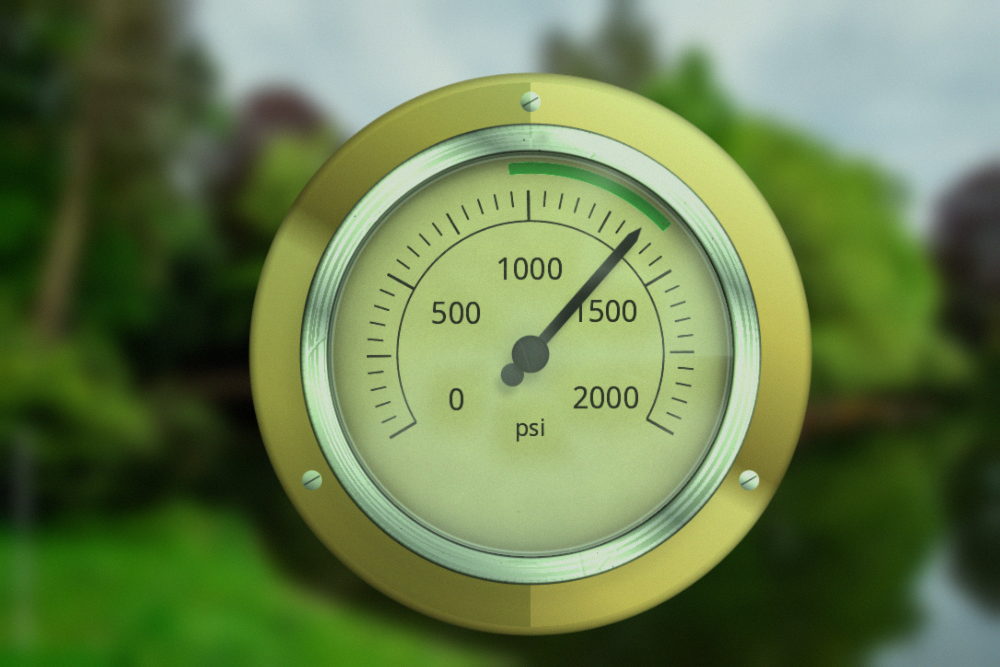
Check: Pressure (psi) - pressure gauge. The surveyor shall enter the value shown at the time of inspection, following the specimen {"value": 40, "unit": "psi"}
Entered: {"value": 1350, "unit": "psi"}
